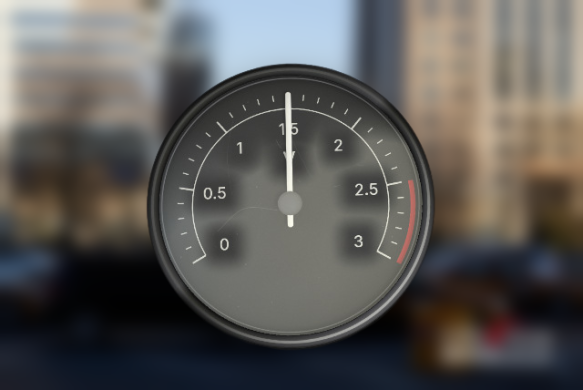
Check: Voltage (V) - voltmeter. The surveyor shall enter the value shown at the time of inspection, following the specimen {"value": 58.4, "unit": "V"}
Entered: {"value": 1.5, "unit": "V"}
